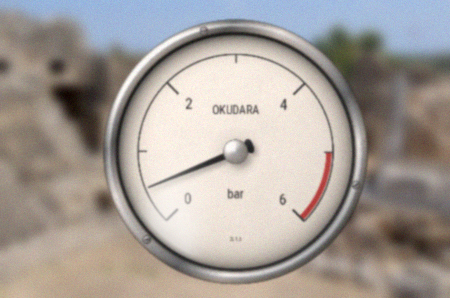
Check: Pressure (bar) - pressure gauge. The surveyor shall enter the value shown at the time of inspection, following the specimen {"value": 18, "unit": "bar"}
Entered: {"value": 0.5, "unit": "bar"}
